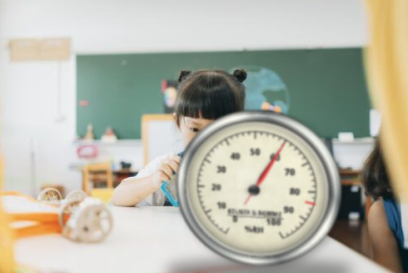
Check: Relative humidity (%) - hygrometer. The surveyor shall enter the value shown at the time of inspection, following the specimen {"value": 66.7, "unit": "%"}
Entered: {"value": 60, "unit": "%"}
